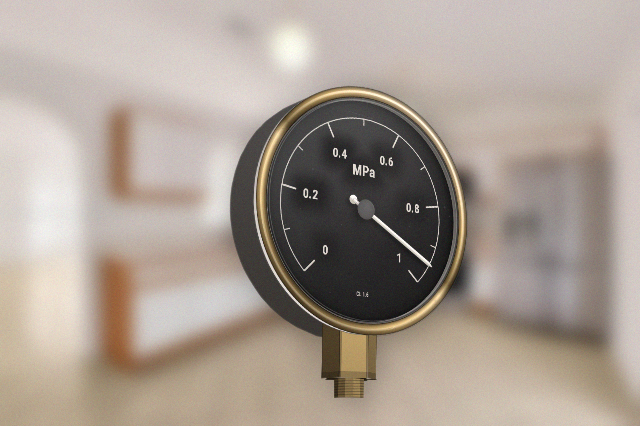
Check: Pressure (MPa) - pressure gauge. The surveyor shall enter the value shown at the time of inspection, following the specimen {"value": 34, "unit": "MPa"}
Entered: {"value": 0.95, "unit": "MPa"}
